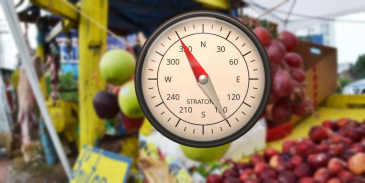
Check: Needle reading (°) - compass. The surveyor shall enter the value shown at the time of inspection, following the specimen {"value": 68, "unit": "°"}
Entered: {"value": 330, "unit": "°"}
